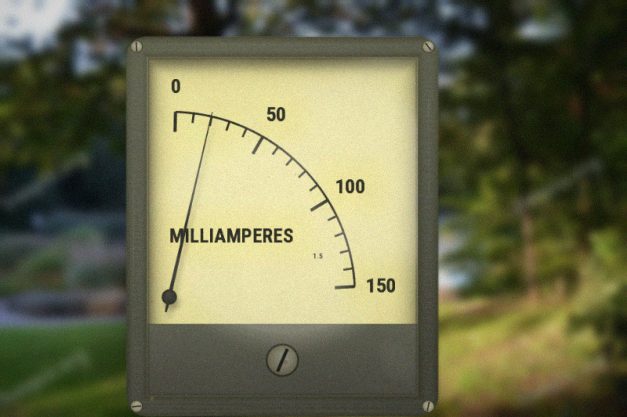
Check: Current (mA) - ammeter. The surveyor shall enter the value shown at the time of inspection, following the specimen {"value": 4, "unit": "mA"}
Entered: {"value": 20, "unit": "mA"}
